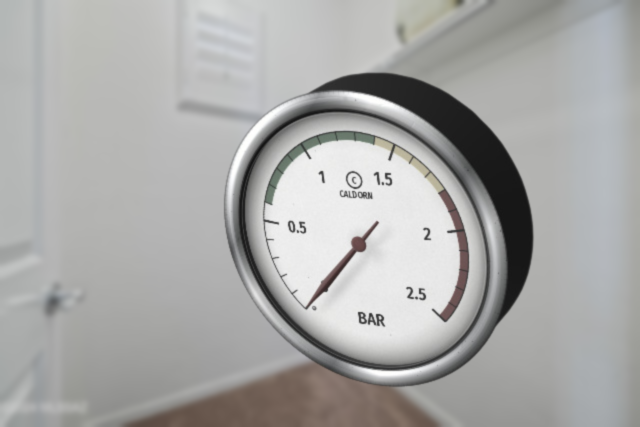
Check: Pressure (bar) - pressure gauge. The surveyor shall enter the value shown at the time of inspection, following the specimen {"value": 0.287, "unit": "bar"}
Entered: {"value": 0, "unit": "bar"}
